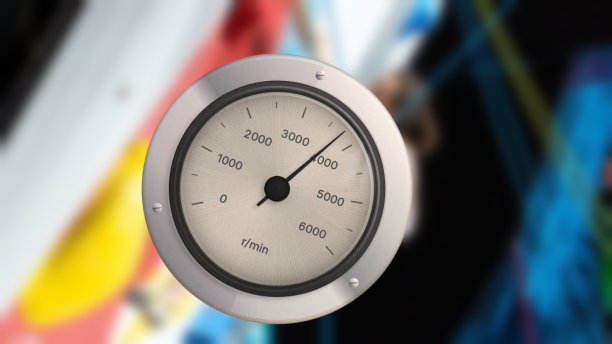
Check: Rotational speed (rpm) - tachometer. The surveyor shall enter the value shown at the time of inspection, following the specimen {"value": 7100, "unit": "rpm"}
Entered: {"value": 3750, "unit": "rpm"}
